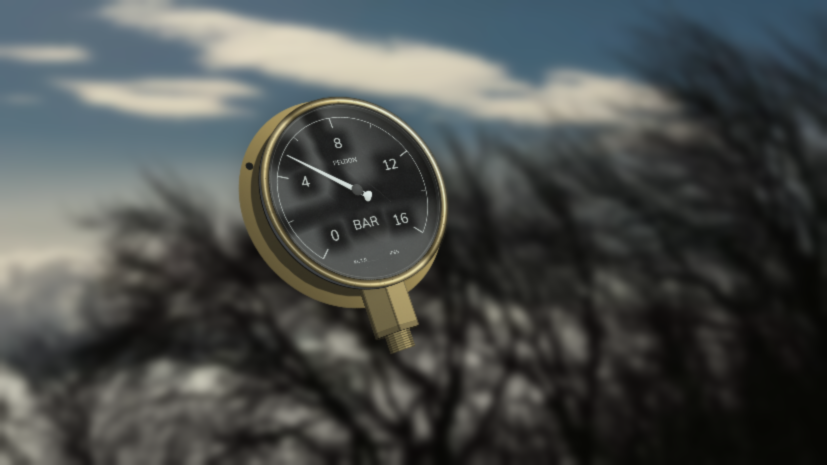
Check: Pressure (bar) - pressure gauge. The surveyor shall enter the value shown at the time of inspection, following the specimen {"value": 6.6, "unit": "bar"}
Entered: {"value": 5, "unit": "bar"}
